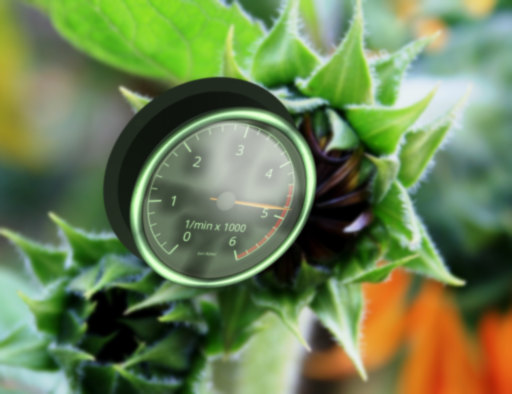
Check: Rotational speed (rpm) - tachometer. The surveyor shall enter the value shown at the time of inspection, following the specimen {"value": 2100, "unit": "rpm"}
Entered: {"value": 4800, "unit": "rpm"}
